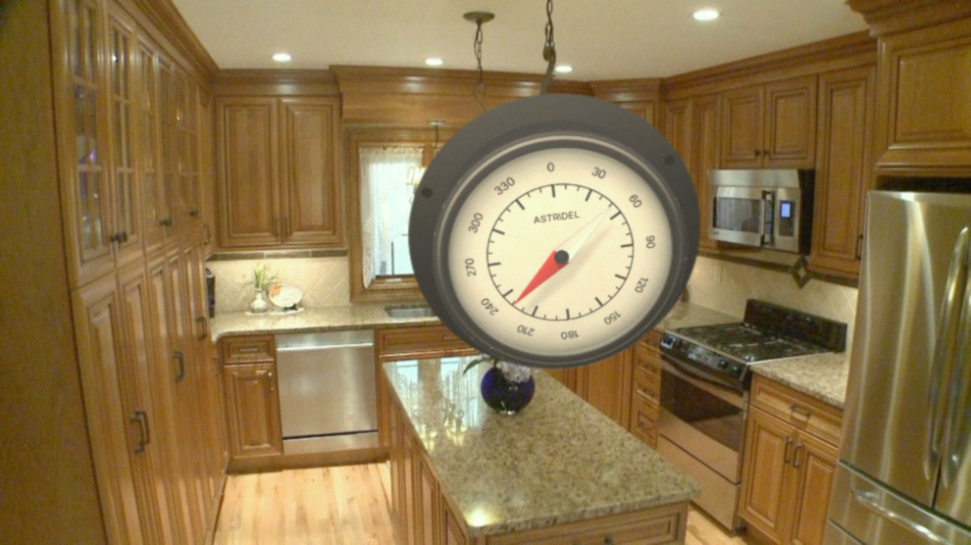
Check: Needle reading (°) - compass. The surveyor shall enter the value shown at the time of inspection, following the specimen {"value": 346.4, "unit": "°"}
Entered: {"value": 230, "unit": "°"}
